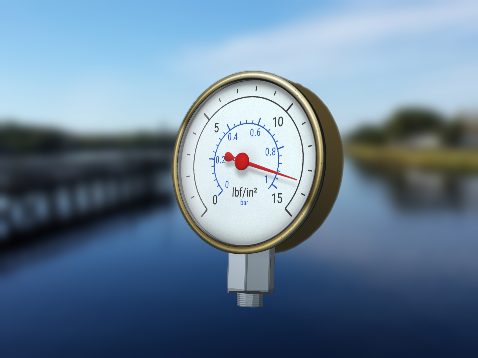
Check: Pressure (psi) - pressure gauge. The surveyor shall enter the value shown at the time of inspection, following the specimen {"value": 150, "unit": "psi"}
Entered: {"value": 13.5, "unit": "psi"}
